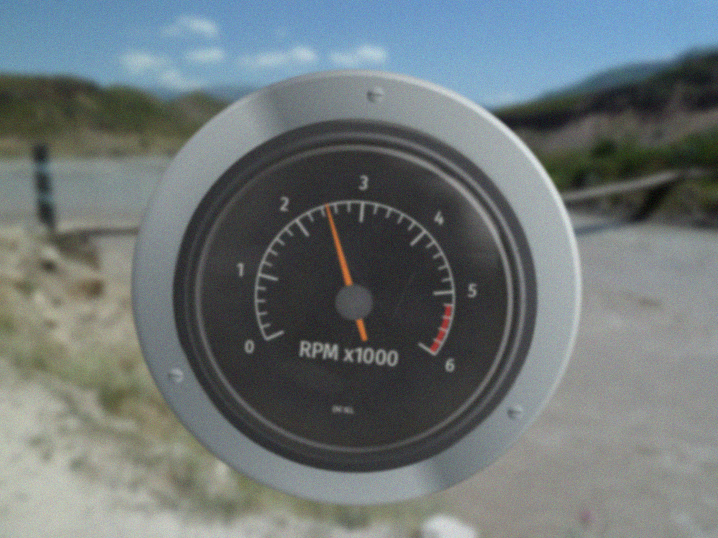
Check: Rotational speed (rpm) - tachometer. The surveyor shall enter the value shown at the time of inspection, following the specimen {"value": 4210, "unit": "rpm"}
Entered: {"value": 2500, "unit": "rpm"}
